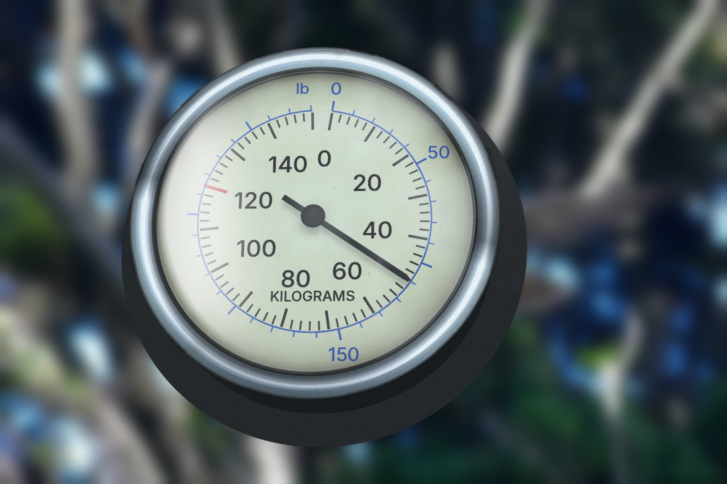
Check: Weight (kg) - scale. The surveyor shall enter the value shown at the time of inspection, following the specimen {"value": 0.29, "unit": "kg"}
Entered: {"value": 50, "unit": "kg"}
